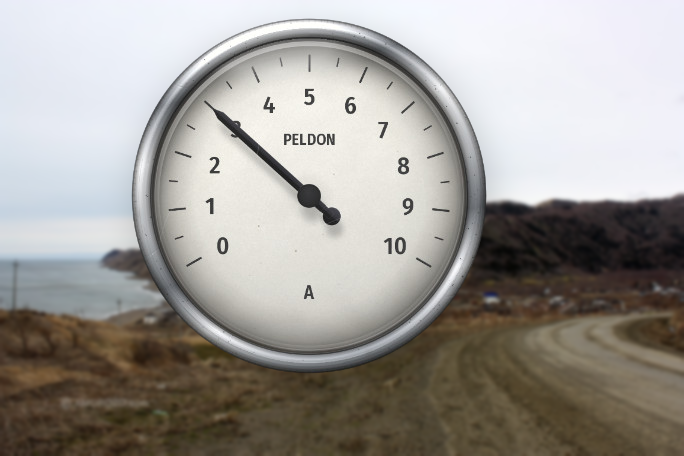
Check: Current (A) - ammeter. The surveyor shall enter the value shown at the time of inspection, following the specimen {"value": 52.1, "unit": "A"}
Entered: {"value": 3, "unit": "A"}
